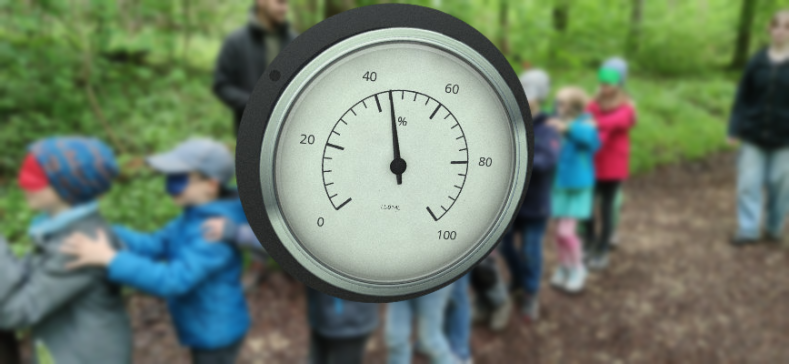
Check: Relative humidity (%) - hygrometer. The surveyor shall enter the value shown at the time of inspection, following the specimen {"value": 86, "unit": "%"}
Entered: {"value": 44, "unit": "%"}
